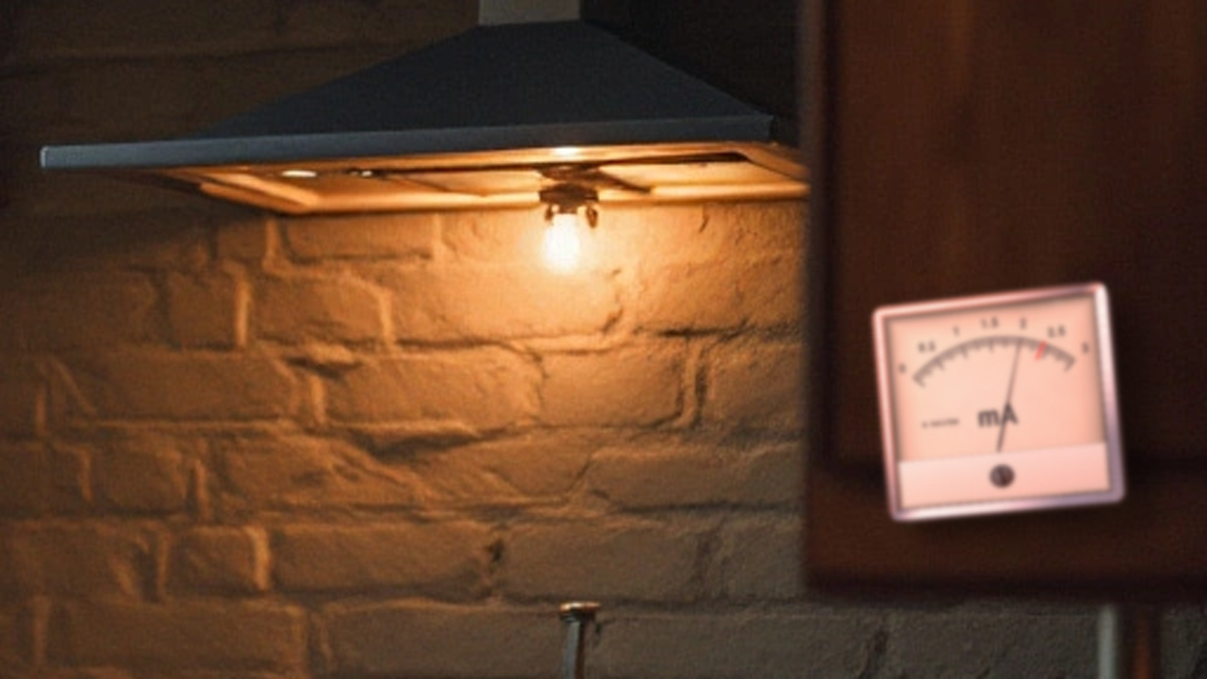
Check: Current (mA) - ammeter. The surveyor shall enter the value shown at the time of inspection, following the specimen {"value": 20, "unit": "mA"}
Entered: {"value": 2, "unit": "mA"}
